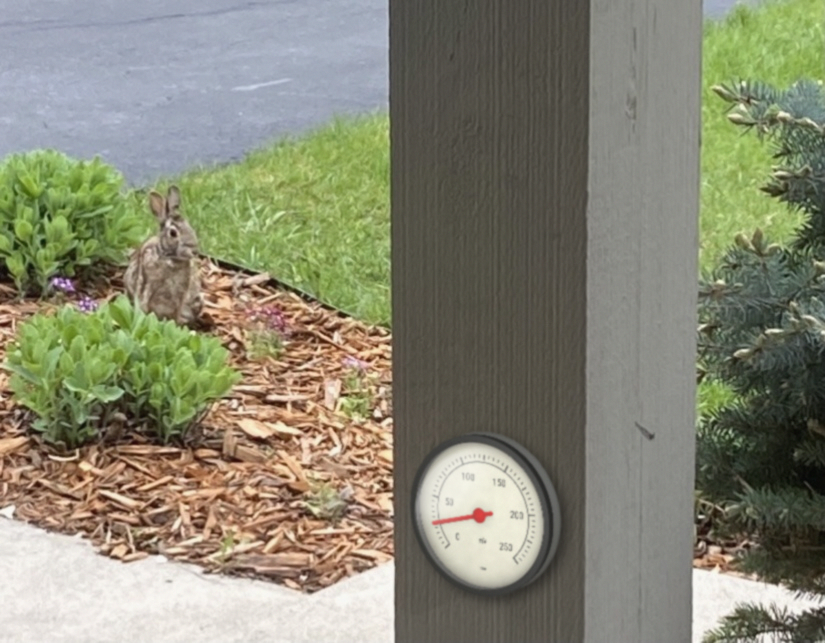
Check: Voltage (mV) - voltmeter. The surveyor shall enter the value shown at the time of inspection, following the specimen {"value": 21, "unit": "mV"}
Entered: {"value": 25, "unit": "mV"}
